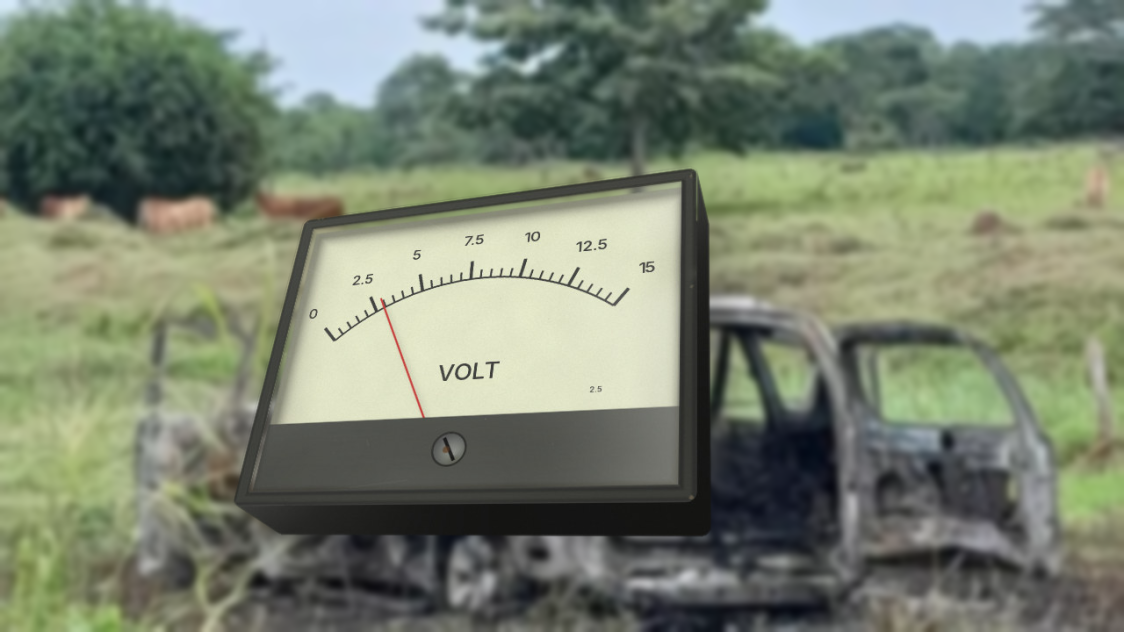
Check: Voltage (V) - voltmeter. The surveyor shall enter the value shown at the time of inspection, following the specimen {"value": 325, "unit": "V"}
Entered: {"value": 3, "unit": "V"}
